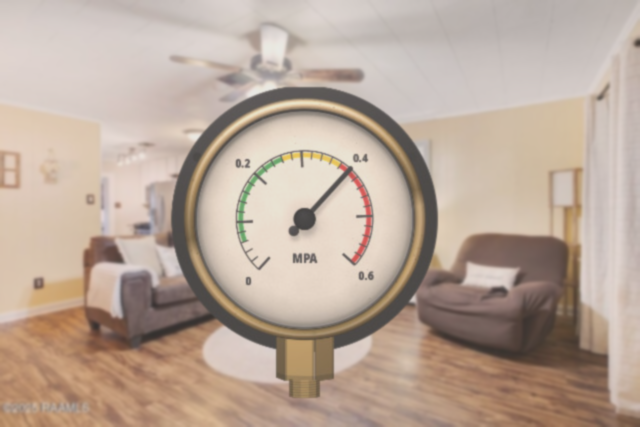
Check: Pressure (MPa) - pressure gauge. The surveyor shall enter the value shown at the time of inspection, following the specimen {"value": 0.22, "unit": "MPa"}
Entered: {"value": 0.4, "unit": "MPa"}
